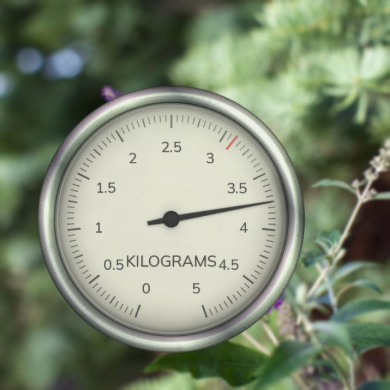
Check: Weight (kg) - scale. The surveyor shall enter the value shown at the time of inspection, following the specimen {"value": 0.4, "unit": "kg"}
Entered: {"value": 3.75, "unit": "kg"}
